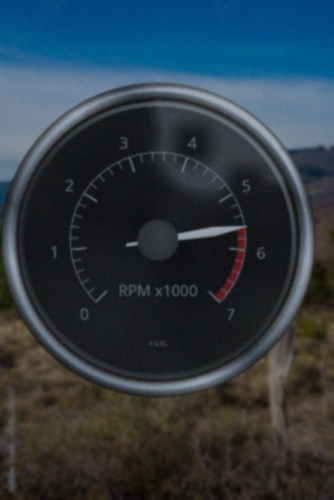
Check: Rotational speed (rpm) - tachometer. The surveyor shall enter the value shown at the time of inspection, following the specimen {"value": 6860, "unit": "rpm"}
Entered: {"value": 5600, "unit": "rpm"}
